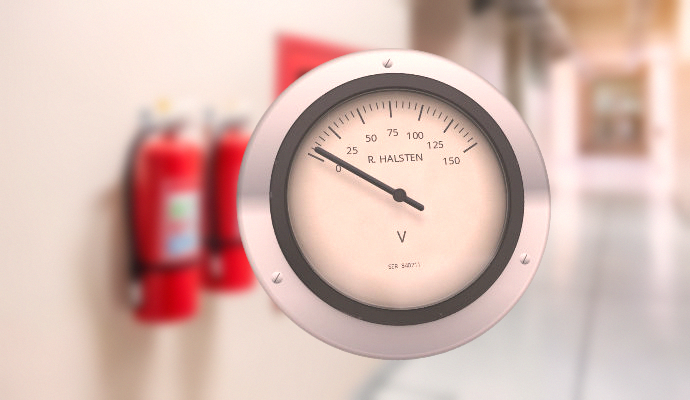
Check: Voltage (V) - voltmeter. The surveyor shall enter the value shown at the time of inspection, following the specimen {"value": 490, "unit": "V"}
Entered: {"value": 5, "unit": "V"}
